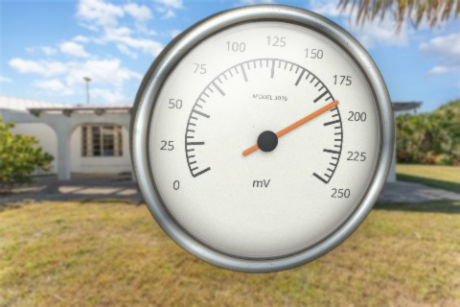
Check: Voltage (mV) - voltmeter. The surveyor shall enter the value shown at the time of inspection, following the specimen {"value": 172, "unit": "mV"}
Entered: {"value": 185, "unit": "mV"}
